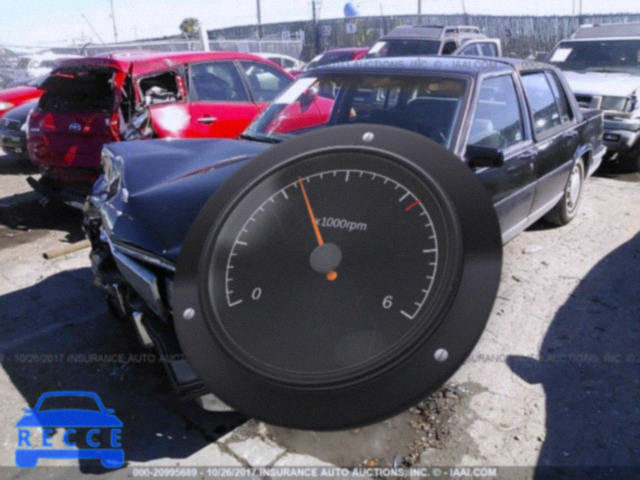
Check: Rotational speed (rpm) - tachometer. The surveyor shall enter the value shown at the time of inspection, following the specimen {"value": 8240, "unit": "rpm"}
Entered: {"value": 2300, "unit": "rpm"}
